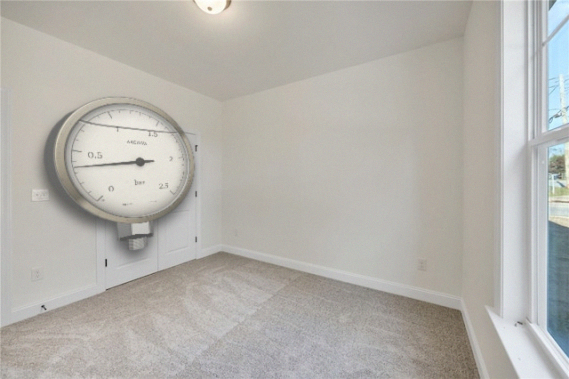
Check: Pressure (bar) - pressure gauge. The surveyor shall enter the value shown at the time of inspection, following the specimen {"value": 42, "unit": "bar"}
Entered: {"value": 0.35, "unit": "bar"}
